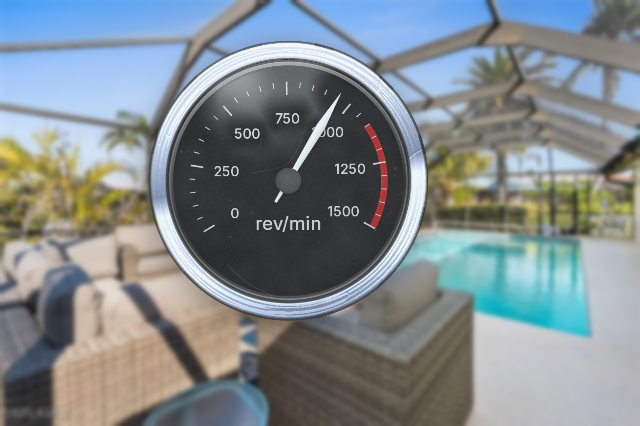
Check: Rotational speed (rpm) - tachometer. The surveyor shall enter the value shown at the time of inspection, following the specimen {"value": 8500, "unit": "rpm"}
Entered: {"value": 950, "unit": "rpm"}
